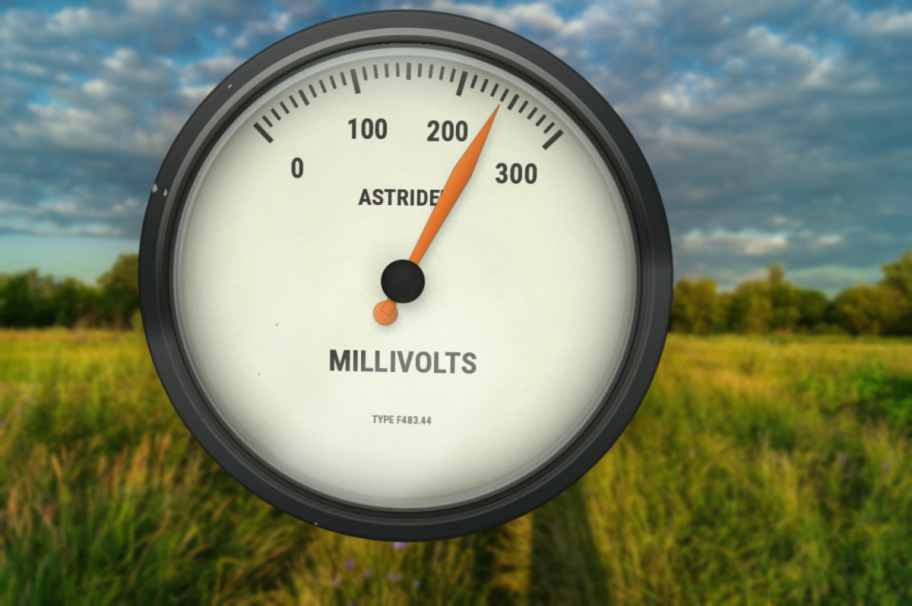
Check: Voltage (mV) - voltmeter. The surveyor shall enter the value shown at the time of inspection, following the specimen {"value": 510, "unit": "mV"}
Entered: {"value": 240, "unit": "mV"}
